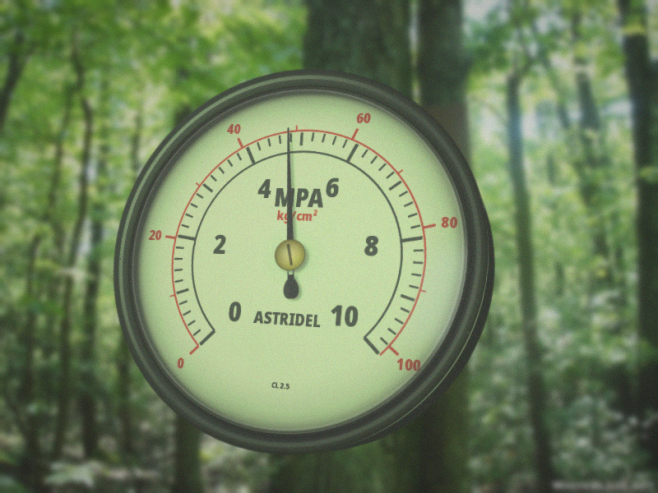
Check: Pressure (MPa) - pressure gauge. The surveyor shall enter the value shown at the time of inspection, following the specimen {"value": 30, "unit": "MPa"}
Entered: {"value": 4.8, "unit": "MPa"}
